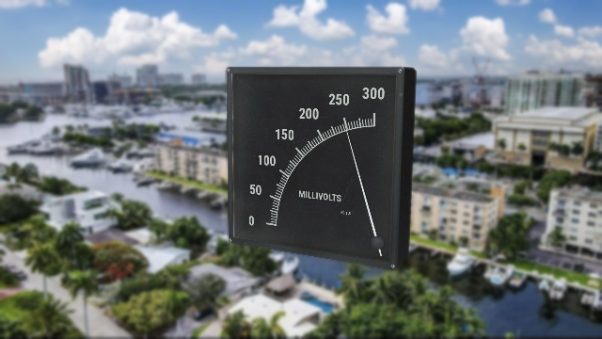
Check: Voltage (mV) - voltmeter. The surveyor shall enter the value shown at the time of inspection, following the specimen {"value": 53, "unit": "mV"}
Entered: {"value": 250, "unit": "mV"}
